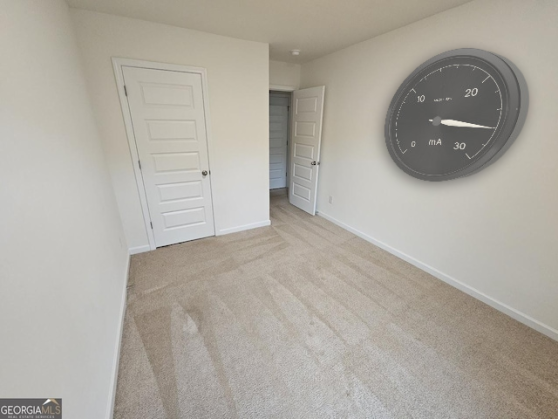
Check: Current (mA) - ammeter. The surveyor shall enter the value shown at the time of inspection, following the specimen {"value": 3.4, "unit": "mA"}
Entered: {"value": 26, "unit": "mA"}
